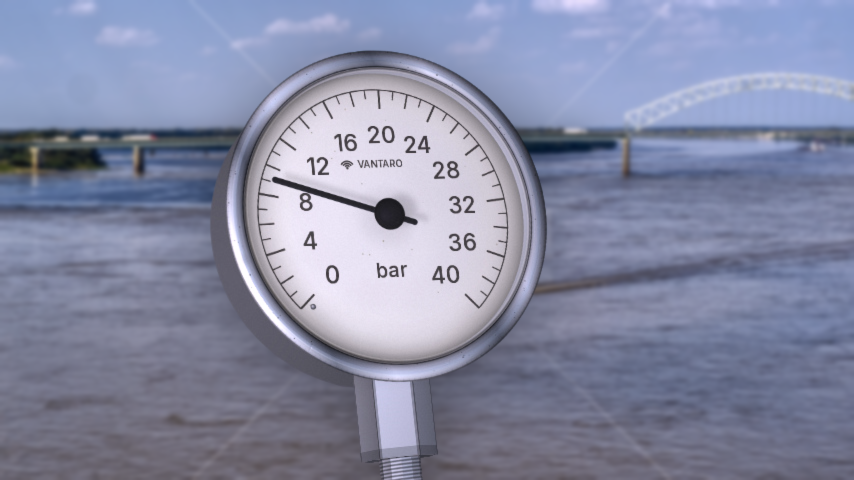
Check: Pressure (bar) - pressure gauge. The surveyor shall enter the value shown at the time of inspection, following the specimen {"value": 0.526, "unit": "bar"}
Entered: {"value": 9, "unit": "bar"}
